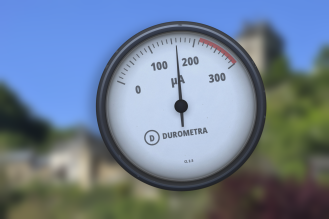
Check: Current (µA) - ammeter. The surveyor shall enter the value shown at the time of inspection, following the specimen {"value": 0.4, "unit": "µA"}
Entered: {"value": 160, "unit": "µA"}
